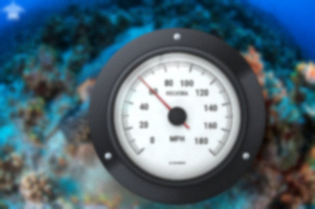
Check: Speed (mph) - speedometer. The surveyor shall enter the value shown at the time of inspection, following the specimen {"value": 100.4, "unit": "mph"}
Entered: {"value": 60, "unit": "mph"}
